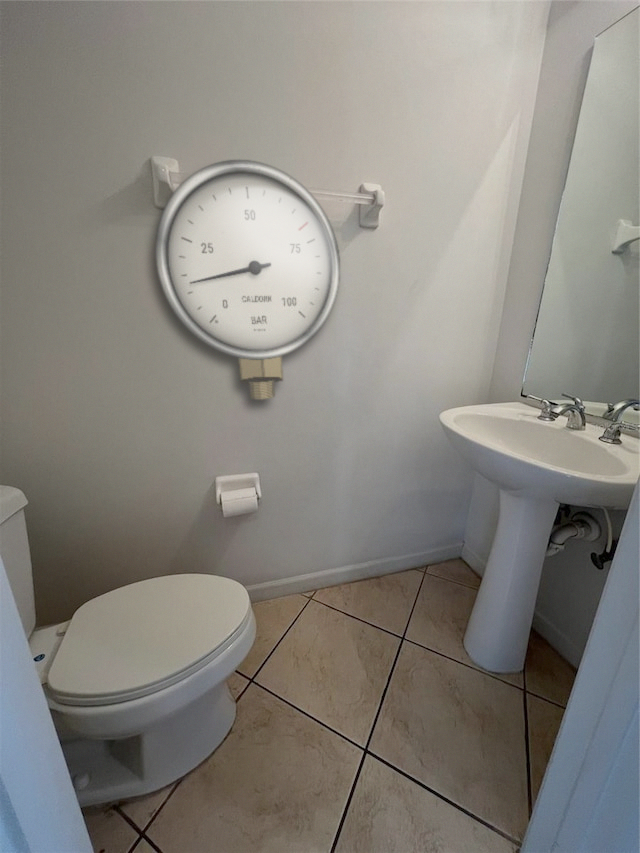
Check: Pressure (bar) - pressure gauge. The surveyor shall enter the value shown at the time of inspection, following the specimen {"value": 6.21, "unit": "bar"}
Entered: {"value": 12.5, "unit": "bar"}
